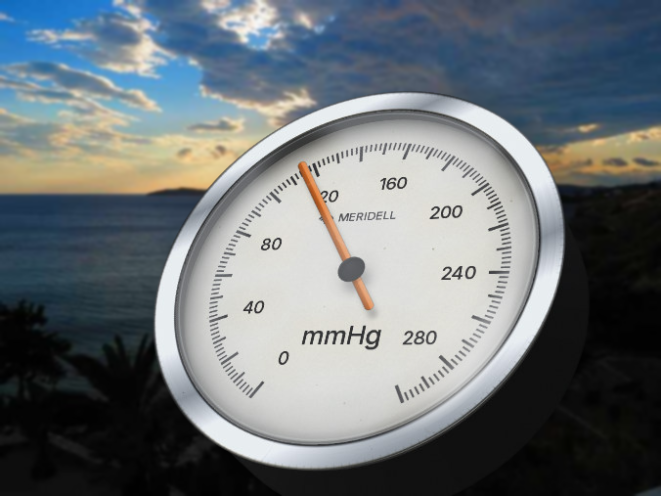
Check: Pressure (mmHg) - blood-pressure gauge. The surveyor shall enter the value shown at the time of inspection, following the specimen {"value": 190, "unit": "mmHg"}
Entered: {"value": 116, "unit": "mmHg"}
